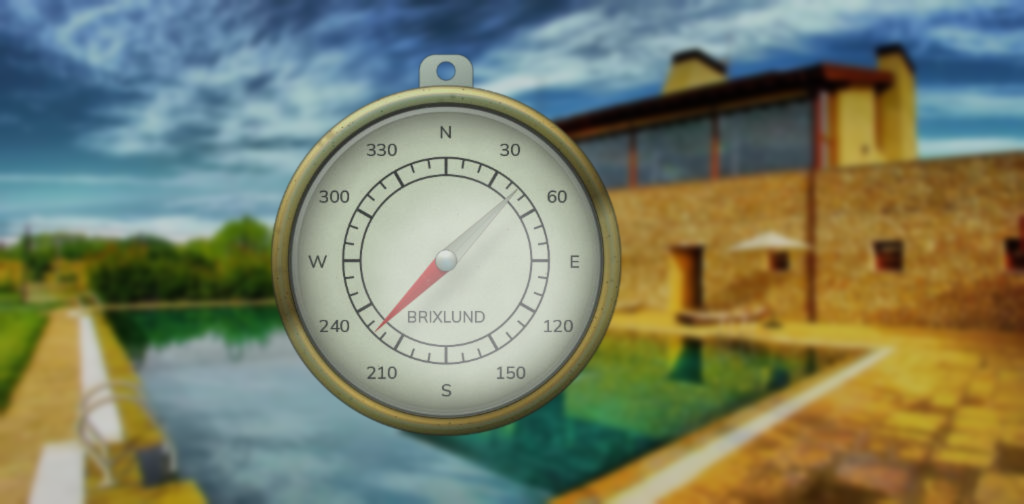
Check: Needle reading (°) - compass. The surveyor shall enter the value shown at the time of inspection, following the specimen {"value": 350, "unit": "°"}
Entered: {"value": 225, "unit": "°"}
